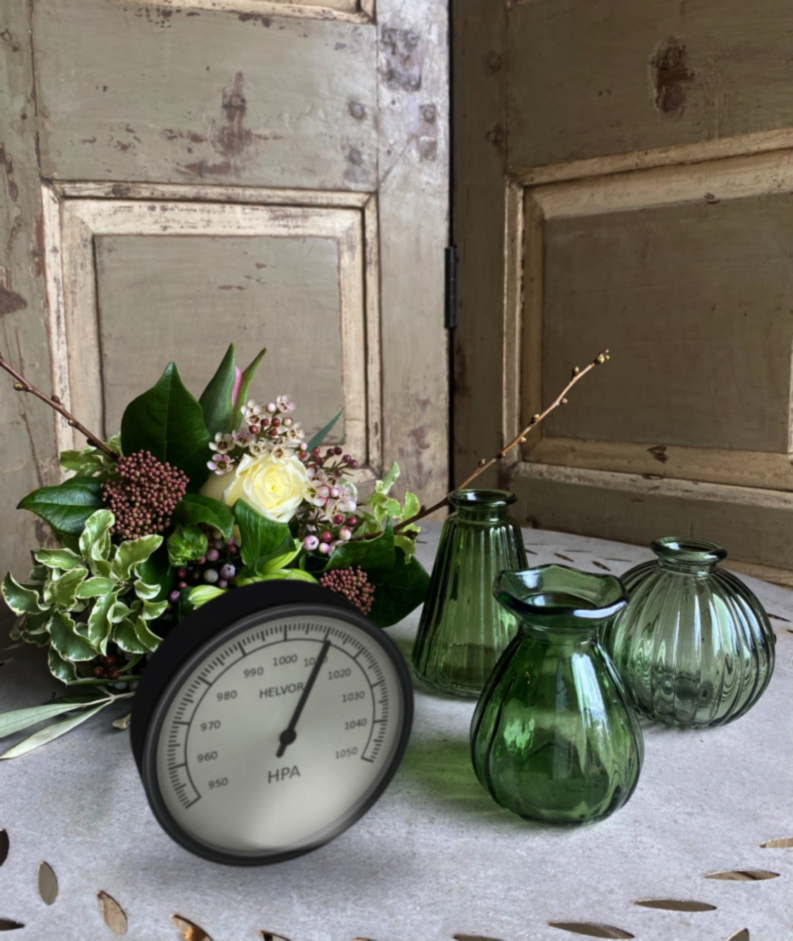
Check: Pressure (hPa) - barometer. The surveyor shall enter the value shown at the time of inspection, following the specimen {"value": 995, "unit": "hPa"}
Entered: {"value": 1010, "unit": "hPa"}
